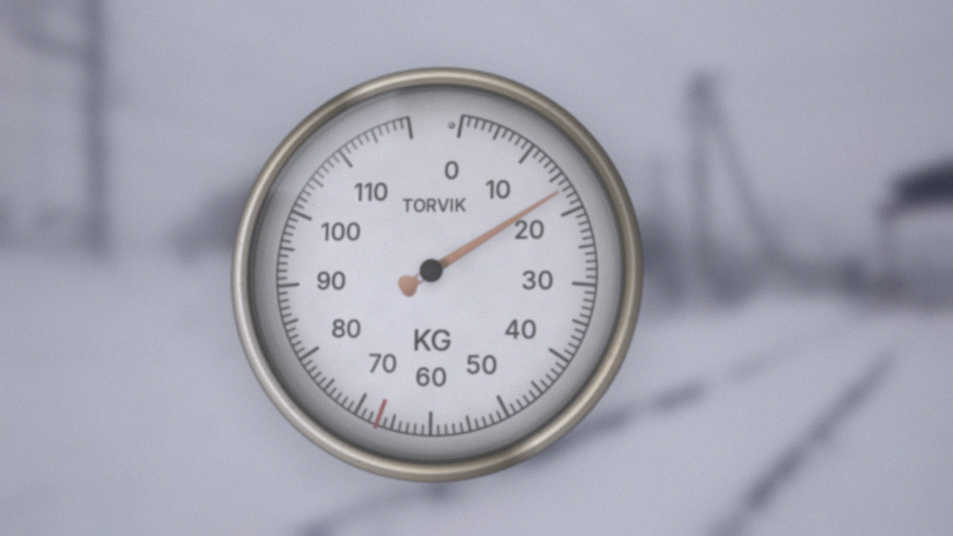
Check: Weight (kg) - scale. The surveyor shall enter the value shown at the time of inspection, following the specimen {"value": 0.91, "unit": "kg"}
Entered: {"value": 17, "unit": "kg"}
